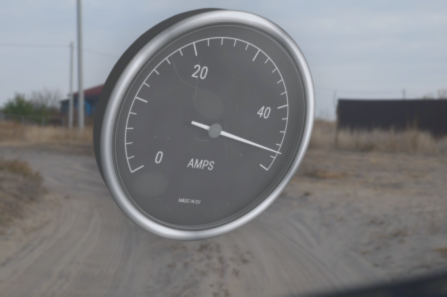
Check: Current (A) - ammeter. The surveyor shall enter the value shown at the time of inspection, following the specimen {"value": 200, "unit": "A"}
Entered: {"value": 47, "unit": "A"}
